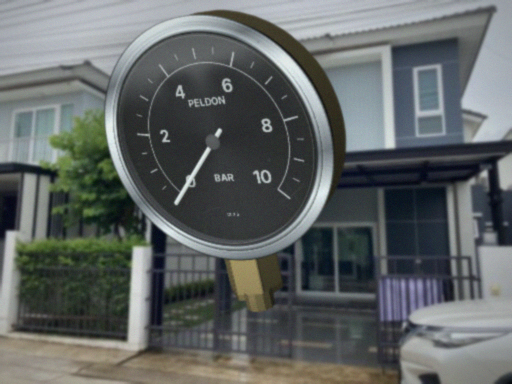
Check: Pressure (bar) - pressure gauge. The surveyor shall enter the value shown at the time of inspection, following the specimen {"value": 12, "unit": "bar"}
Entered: {"value": 0, "unit": "bar"}
